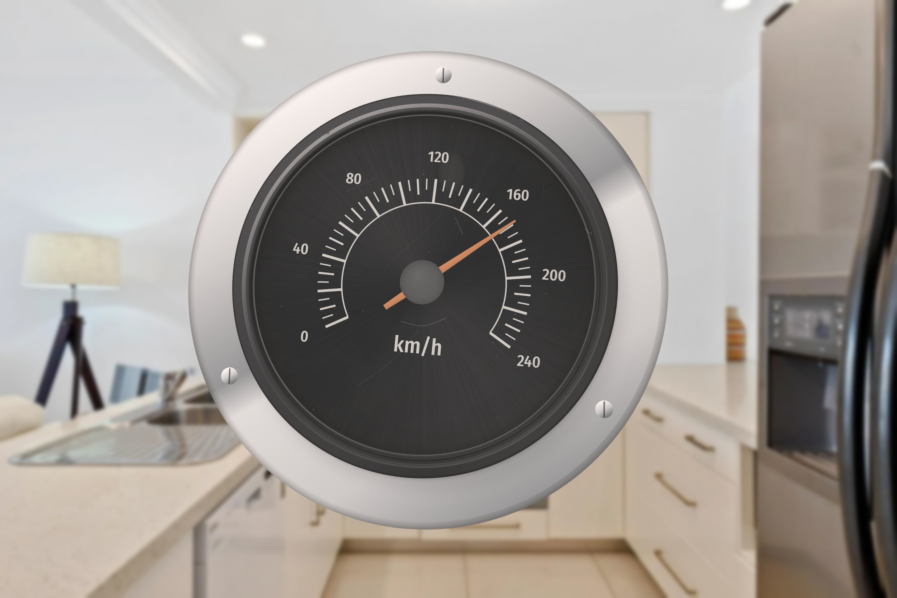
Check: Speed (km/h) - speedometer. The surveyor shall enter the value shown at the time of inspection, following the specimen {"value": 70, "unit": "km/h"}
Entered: {"value": 170, "unit": "km/h"}
